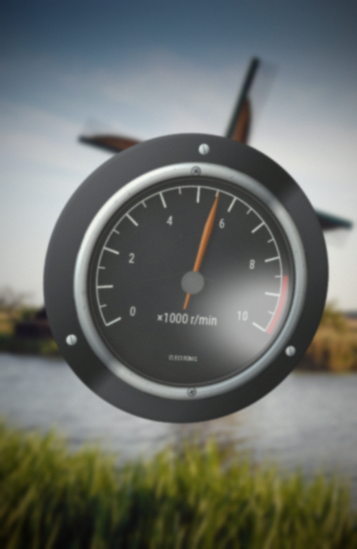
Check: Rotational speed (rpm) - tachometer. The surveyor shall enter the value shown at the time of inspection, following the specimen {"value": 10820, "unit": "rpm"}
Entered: {"value": 5500, "unit": "rpm"}
